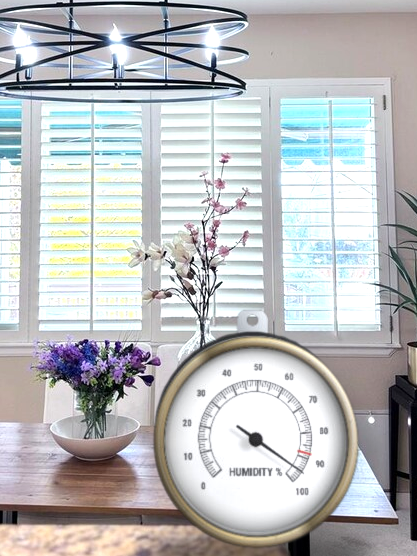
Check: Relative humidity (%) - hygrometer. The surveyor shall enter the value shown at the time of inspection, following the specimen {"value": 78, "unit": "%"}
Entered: {"value": 95, "unit": "%"}
